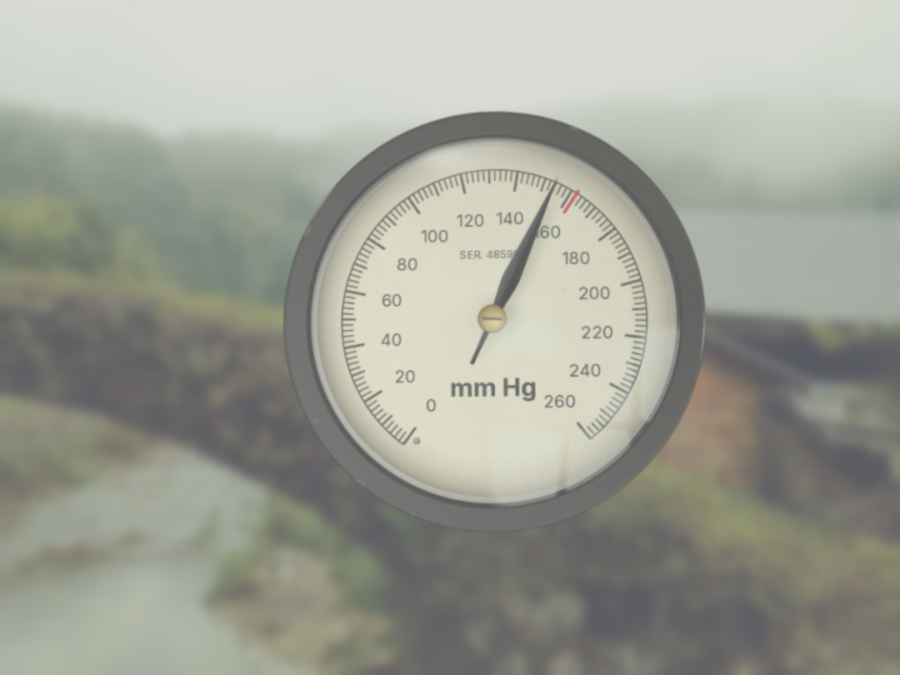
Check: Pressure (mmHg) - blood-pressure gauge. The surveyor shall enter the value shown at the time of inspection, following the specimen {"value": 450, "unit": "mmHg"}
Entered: {"value": 154, "unit": "mmHg"}
